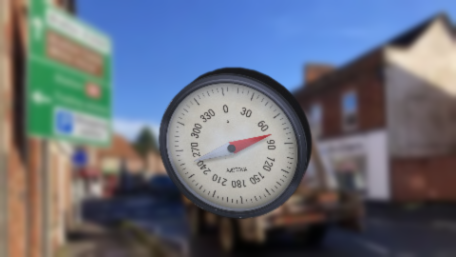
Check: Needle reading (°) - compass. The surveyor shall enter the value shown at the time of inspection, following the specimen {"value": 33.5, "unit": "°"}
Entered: {"value": 75, "unit": "°"}
